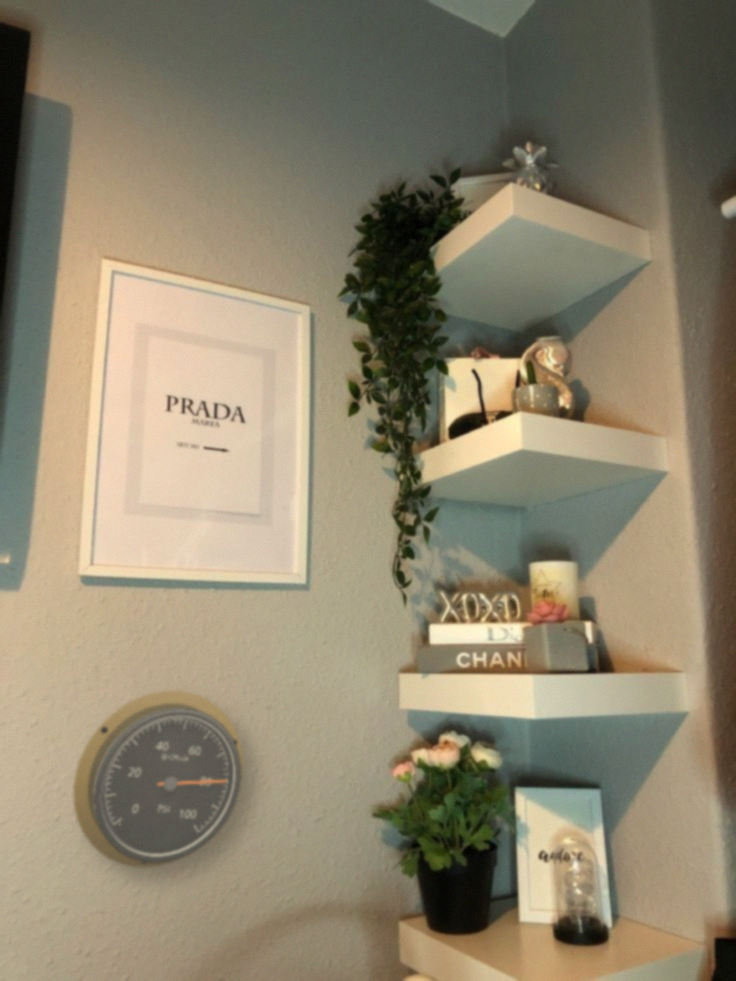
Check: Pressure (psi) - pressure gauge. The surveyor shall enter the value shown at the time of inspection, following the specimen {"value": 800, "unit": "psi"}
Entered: {"value": 80, "unit": "psi"}
